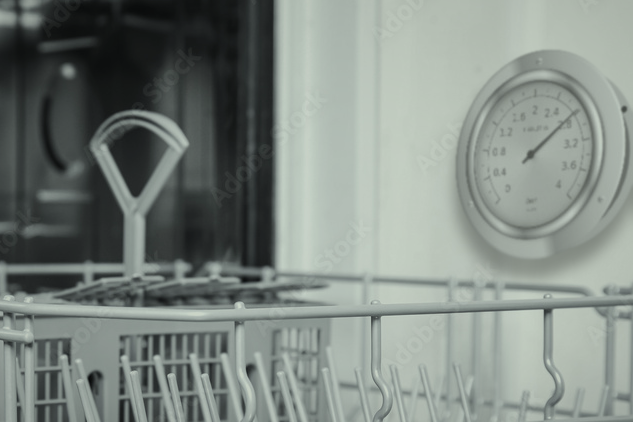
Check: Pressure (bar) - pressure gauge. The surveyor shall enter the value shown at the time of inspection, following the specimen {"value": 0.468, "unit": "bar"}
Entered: {"value": 2.8, "unit": "bar"}
